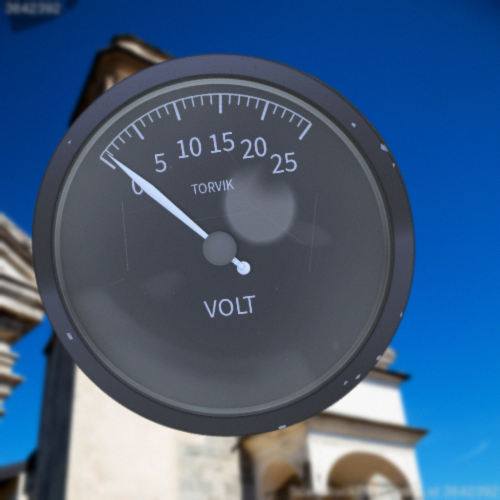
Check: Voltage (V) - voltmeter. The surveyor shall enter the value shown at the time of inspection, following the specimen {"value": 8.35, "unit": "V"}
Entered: {"value": 1, "unit": "V"}
